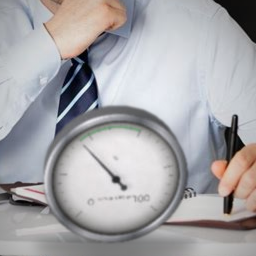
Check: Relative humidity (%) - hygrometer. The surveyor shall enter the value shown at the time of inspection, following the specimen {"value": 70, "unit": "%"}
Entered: {"value": 36, "unit": "%"}
